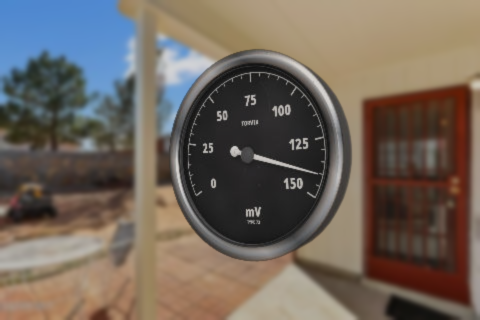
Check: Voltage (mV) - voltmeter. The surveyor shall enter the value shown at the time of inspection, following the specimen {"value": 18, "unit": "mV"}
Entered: {"value": 140, "unit": "mV"}
